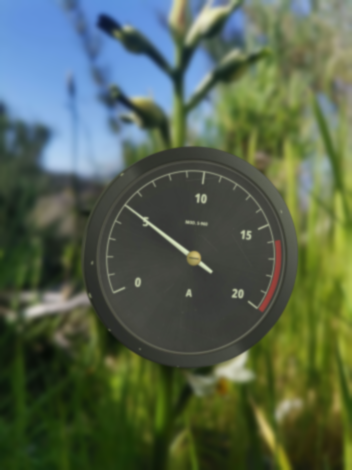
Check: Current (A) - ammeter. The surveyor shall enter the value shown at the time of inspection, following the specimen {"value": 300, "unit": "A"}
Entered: {"value": 5, "unit": "A"}
